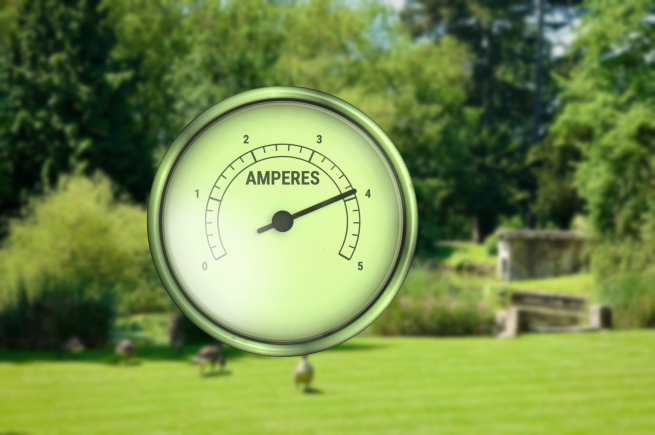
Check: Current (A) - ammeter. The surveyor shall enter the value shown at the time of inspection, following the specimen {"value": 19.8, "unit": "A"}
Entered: {"value": 3.9, "unit": "A"}
